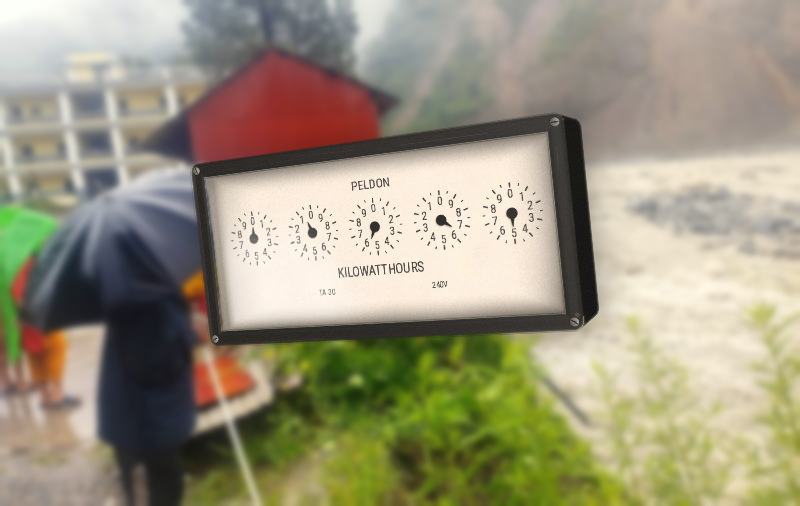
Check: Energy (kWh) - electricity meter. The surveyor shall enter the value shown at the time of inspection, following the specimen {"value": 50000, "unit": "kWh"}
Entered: {"value": 565, "unit": "kWh"}
